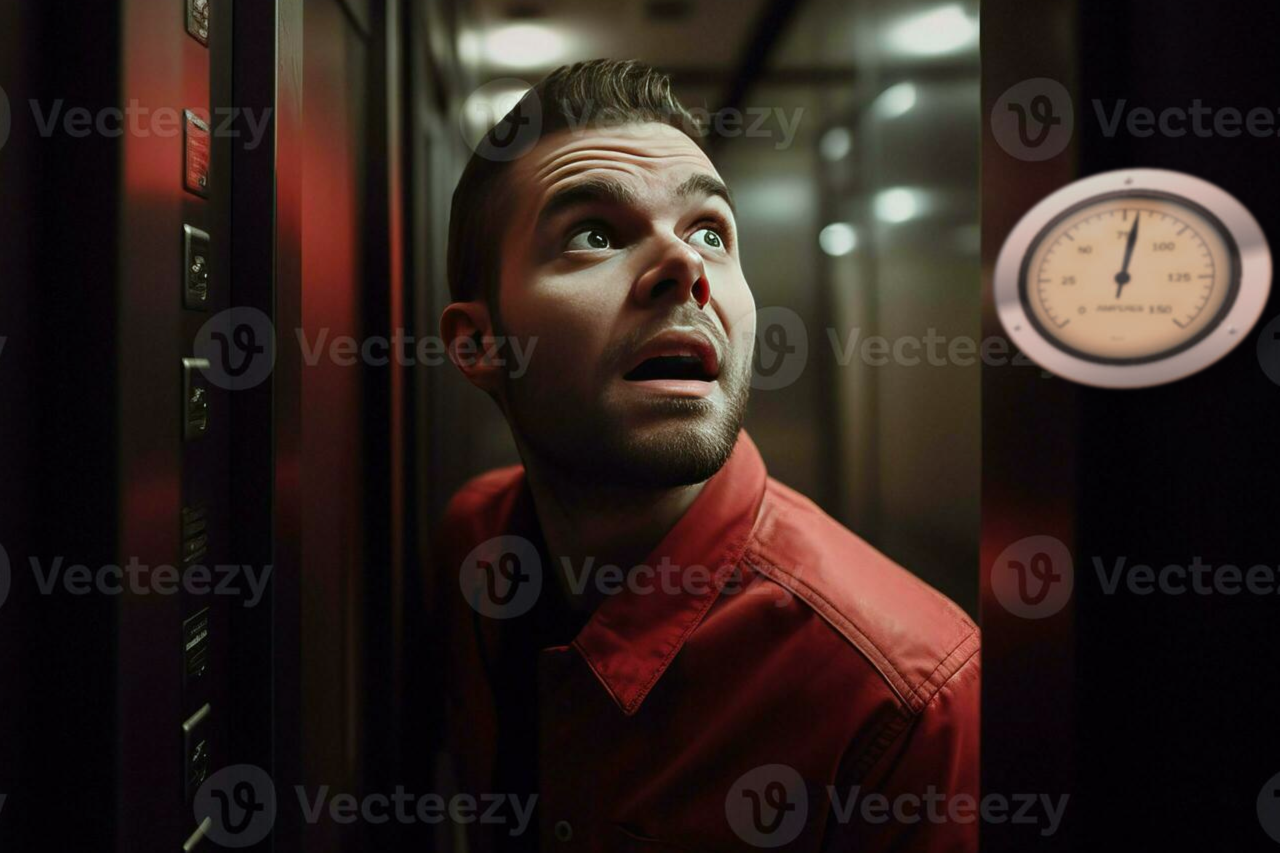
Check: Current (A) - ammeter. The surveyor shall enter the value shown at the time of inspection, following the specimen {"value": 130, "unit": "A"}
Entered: {"value": 80, "unit": "A"}
